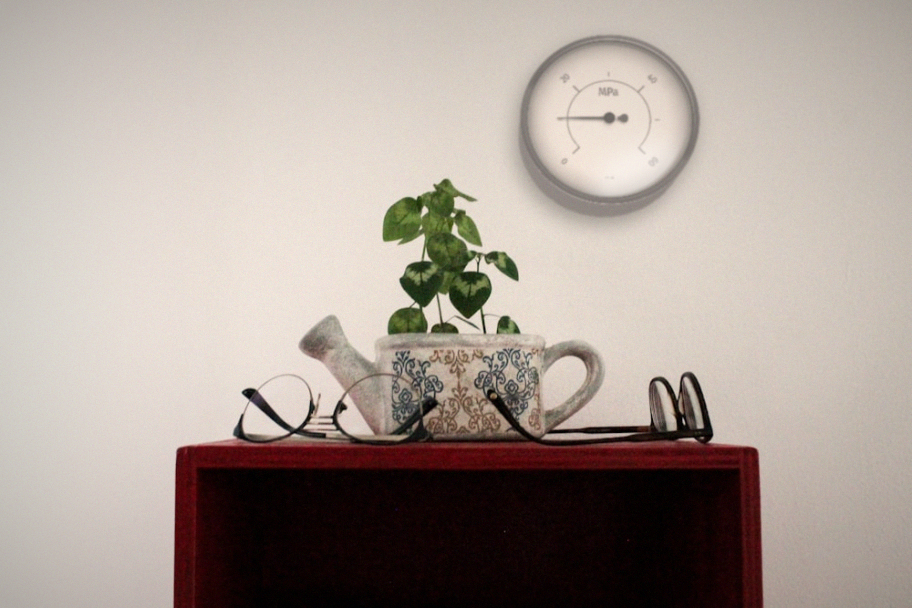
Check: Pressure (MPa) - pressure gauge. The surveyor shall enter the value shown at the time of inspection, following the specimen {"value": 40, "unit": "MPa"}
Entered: {"value": 10, "unit": "MPa"}
